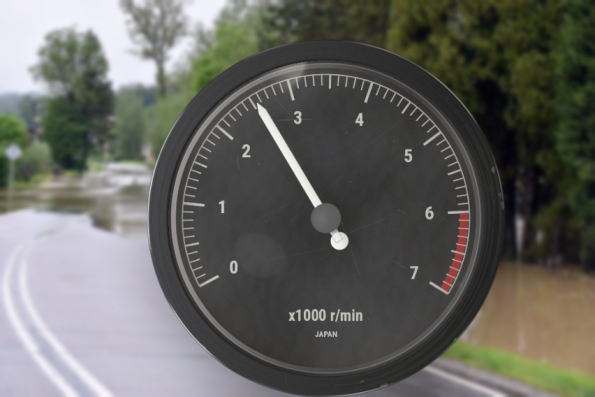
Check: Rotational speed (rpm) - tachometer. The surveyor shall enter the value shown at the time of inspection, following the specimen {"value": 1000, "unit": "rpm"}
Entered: {"value": 2550, "unit": "rpm"}
